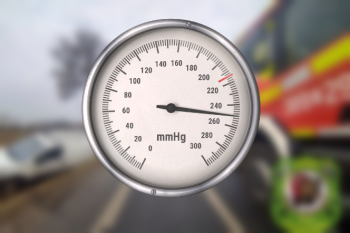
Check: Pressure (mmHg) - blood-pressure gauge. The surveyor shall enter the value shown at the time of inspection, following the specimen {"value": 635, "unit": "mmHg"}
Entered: {"value": 250, "unit": "mmHg"}
